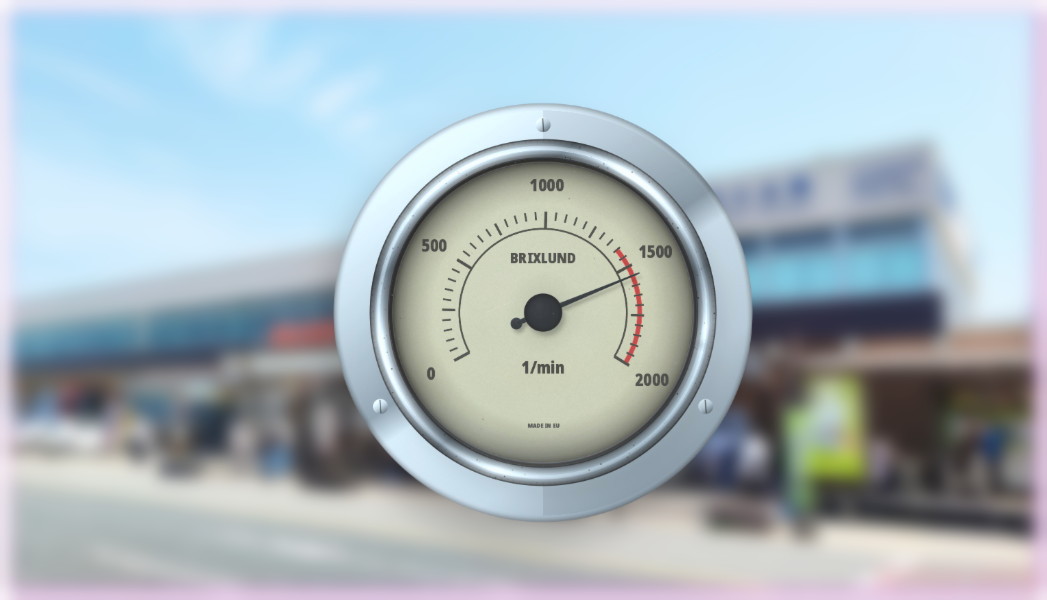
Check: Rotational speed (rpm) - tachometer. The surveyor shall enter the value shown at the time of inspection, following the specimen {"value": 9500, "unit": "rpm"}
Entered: {"value": 1550, "unit": "rpm"}
